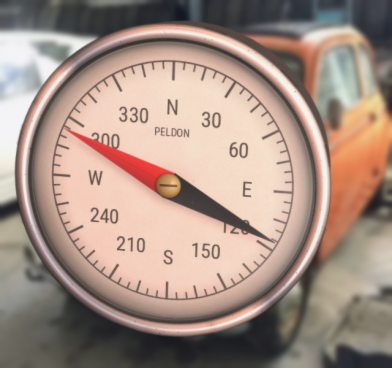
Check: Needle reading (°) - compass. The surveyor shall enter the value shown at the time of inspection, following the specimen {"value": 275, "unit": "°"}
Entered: {"value": 295, "unit": "°"}
